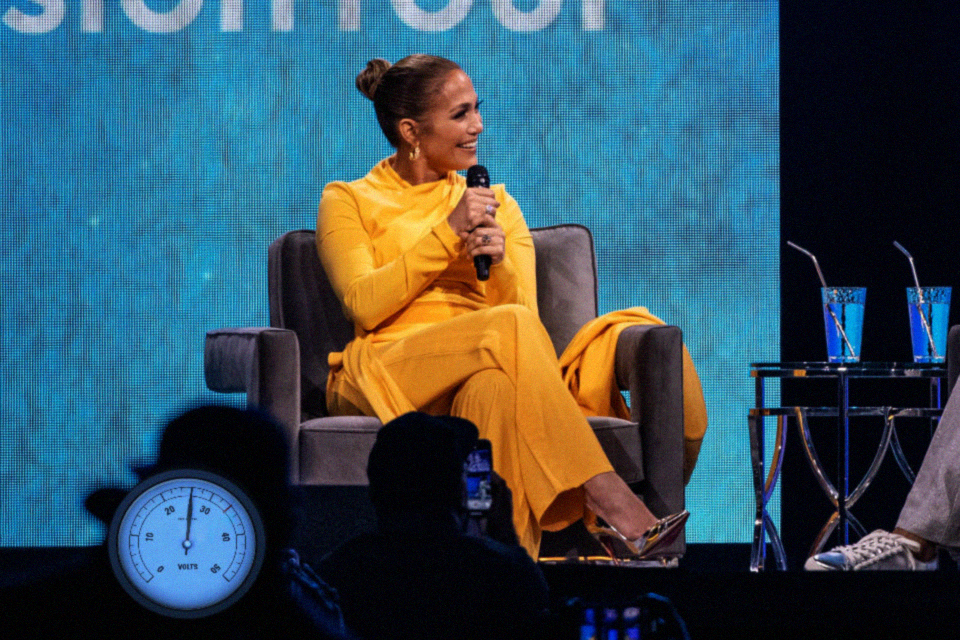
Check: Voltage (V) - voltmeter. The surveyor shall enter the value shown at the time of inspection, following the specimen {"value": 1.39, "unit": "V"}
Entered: {"value": 26, "unit": "V"}
